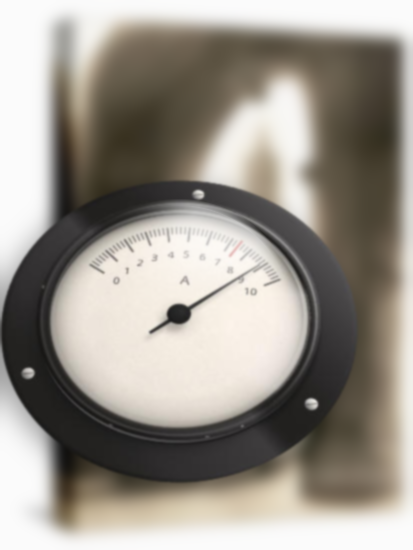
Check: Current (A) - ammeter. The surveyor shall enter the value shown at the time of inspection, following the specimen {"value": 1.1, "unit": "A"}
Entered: {"value": 9, "unit": "A"}
